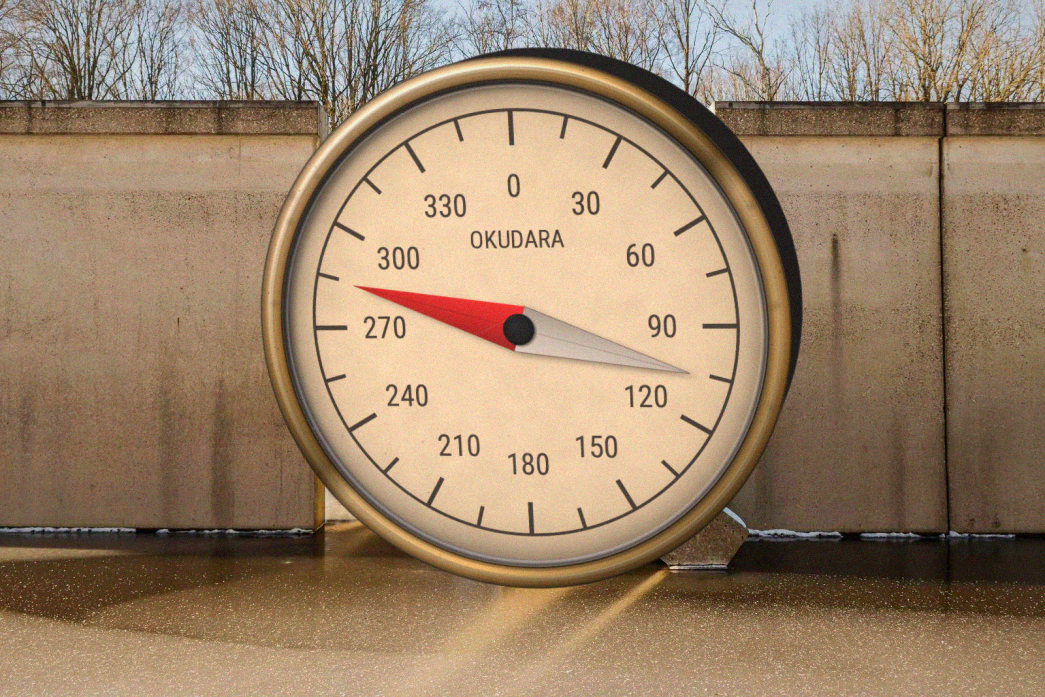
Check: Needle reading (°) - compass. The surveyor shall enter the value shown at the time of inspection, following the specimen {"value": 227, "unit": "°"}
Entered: {"value": 285, "unit": "°"}
